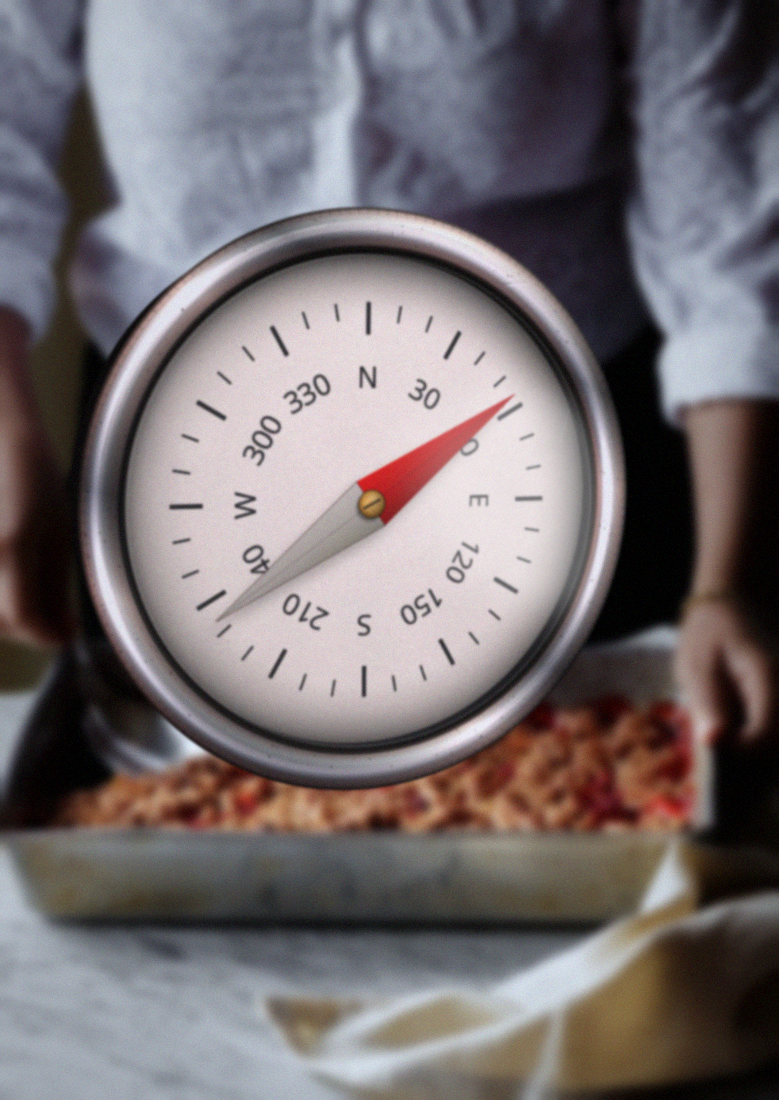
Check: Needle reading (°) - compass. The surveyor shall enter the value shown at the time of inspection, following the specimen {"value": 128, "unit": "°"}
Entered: {"value": 55, "unit": "°"}
